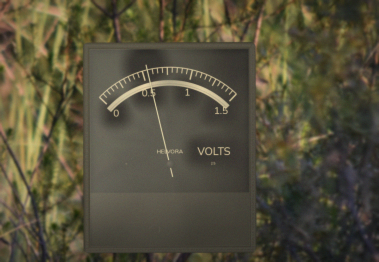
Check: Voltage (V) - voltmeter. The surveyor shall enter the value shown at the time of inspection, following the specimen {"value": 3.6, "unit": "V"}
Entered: {"value": 0.55, "unit": "V"}
